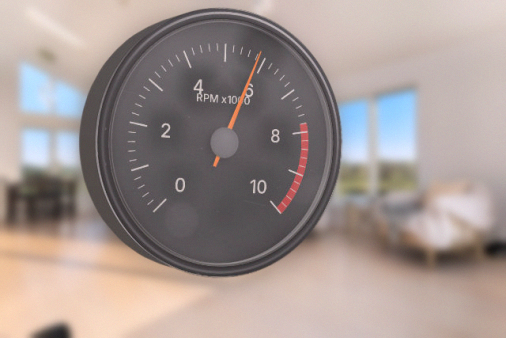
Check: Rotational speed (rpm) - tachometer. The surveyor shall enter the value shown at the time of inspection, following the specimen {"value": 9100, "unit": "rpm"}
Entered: {"value": 5800, "unit": "rpm"}
